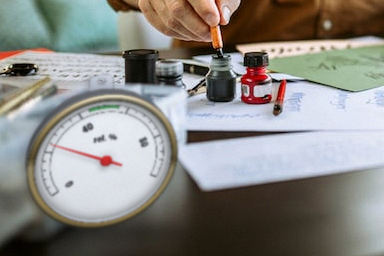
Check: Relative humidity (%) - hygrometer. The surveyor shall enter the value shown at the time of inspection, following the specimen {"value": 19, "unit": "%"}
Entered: {"value": 24, "unit": "%"}
